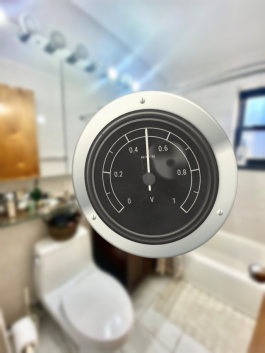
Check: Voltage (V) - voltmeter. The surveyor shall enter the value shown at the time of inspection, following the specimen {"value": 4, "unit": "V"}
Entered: {"value": 0.5, "unit": "V"}
